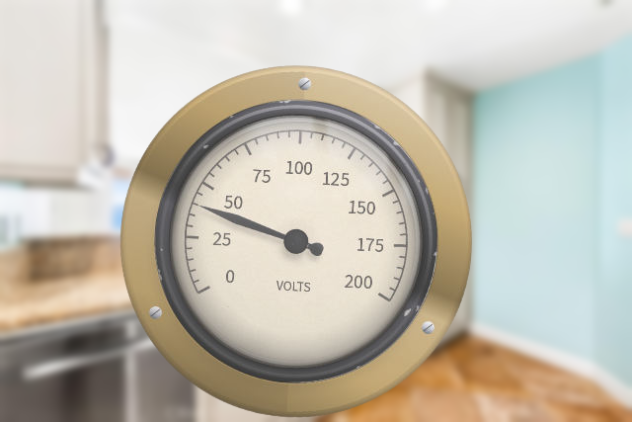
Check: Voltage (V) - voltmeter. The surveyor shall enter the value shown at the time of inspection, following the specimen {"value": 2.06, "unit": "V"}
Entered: {"value": 40, "unit": "V"}
